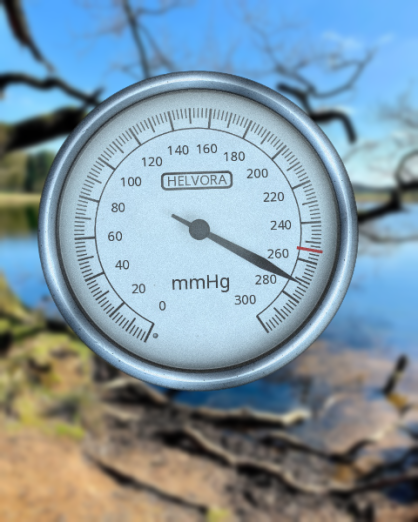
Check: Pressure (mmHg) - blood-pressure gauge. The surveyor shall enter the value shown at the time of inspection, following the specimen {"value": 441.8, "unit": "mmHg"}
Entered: {"value": 272, "unit": "mmHg"}
